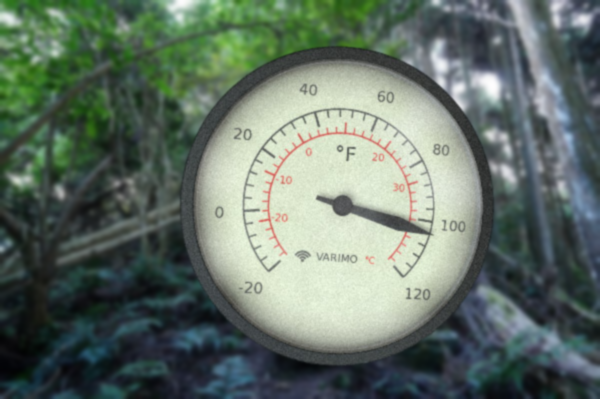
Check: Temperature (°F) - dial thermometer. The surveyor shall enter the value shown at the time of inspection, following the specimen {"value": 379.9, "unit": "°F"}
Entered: {"value": 104, "unit": "°F"}
